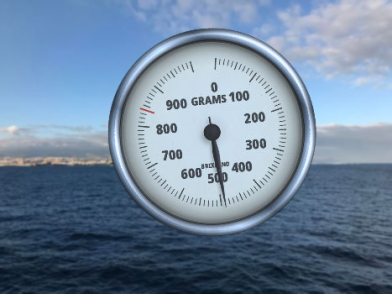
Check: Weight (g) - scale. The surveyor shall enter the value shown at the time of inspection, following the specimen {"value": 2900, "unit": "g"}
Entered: {"value": 490, "unit": "g"}
